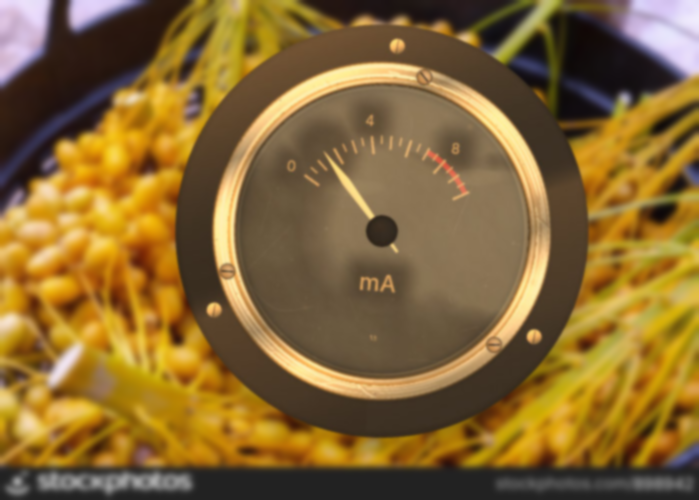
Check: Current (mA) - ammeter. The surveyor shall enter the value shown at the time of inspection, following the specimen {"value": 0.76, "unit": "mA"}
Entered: {"value": 1.5, "unit": "mA"}
